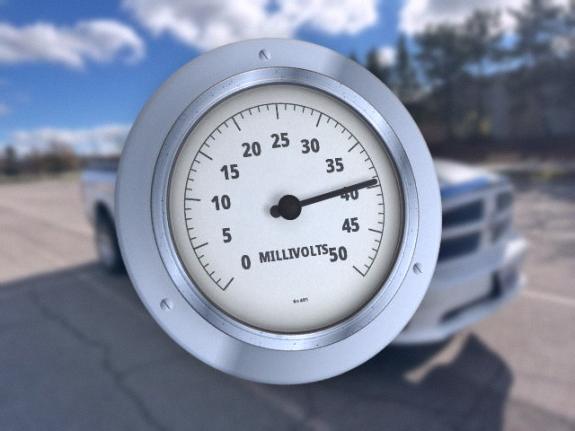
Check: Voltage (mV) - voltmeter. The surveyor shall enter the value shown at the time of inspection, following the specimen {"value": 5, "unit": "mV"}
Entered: {"value": 39.5, "unit": "mV"}
